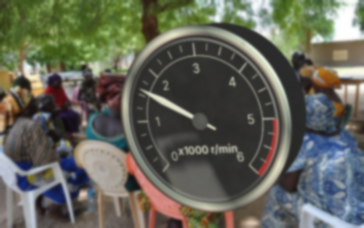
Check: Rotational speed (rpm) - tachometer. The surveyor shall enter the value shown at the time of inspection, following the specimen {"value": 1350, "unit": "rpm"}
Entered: {"value": 1625, "unit": "rpm"}
